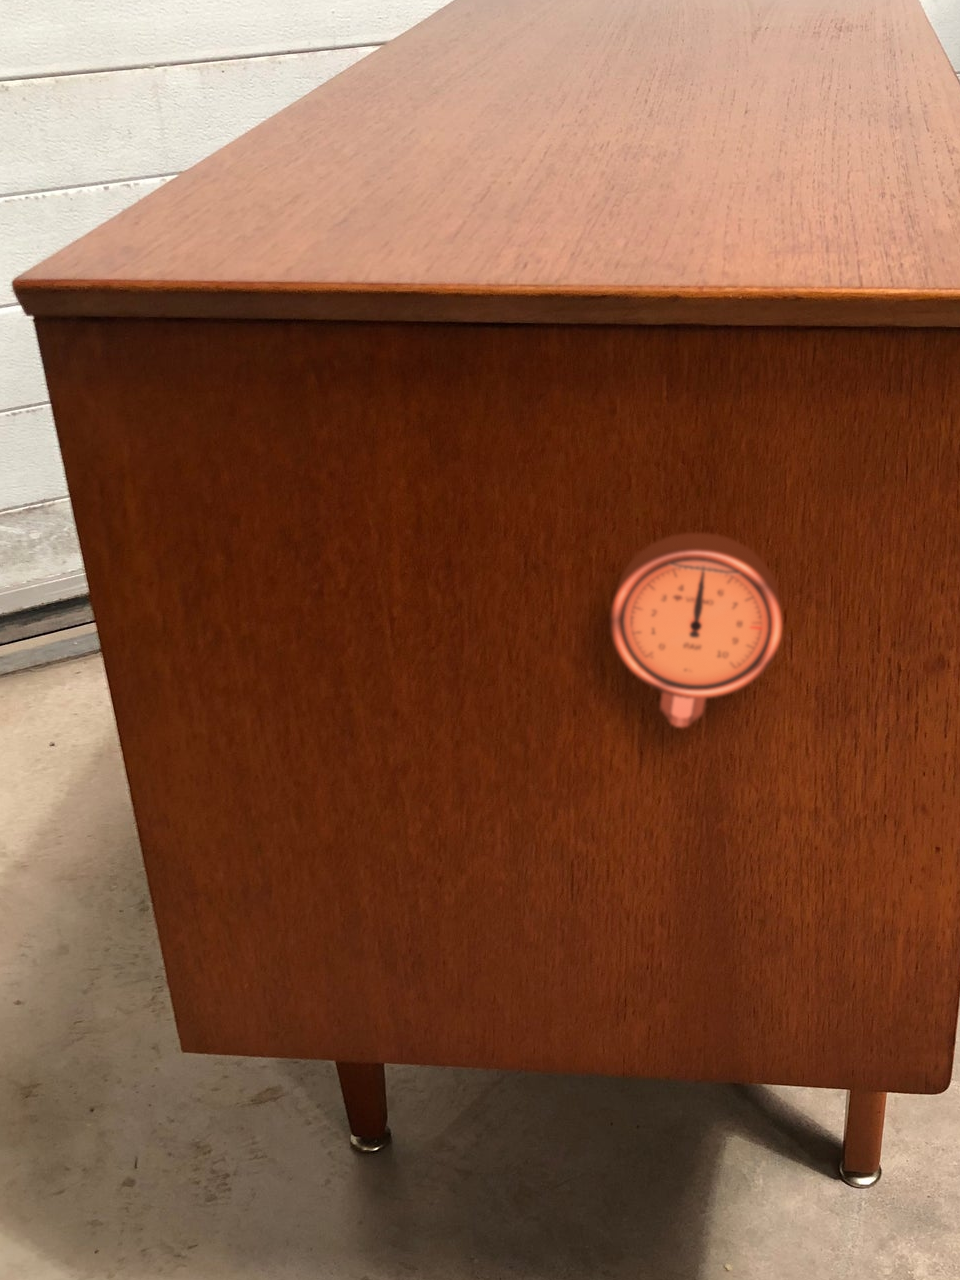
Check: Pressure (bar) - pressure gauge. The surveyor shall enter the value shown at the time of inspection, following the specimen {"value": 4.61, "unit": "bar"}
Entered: {"value": 5, "unit": "bar"}
